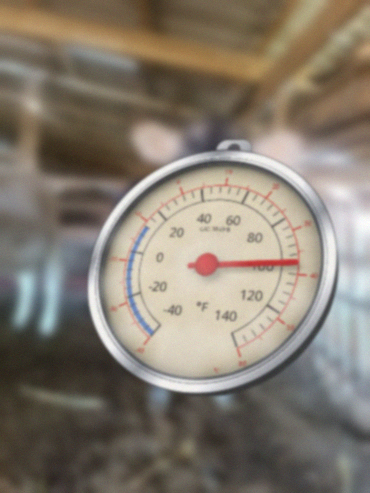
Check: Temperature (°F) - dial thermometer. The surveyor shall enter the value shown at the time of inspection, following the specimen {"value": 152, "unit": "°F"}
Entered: {"value": 100, "unit": "°F"}
